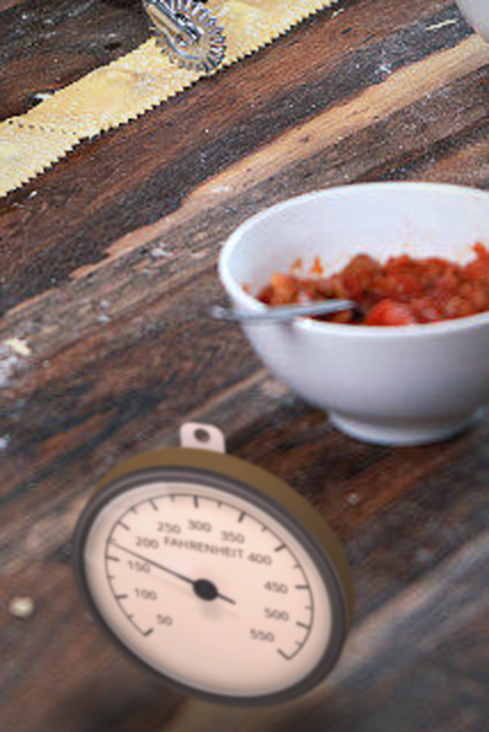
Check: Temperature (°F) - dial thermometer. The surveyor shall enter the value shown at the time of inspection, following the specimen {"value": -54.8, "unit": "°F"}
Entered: {"value": 175, "unit": "°F"}
